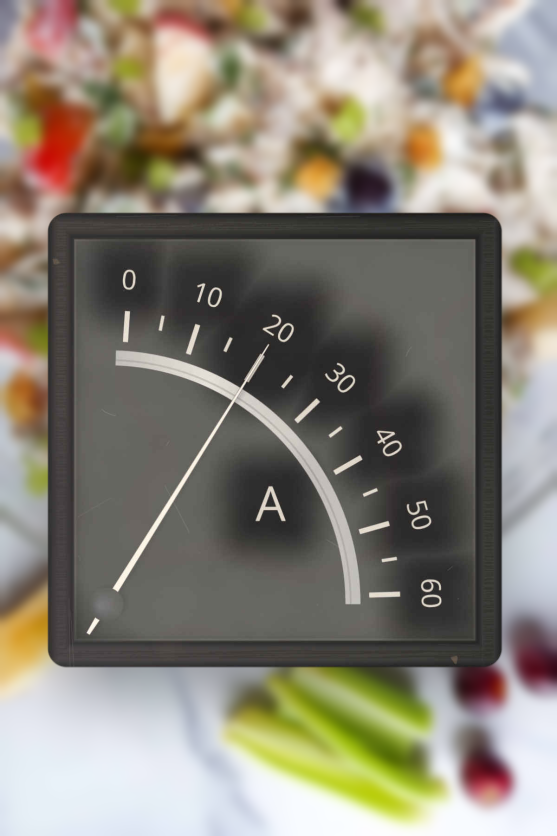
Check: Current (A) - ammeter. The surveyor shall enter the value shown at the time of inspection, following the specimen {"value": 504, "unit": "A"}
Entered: {"value": 20, "unit": "A"}
